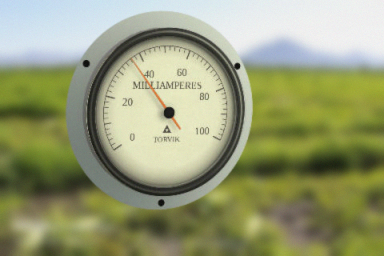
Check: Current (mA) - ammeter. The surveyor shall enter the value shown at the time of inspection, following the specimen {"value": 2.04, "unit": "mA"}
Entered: {"value": 36, "unit": "mA"}
